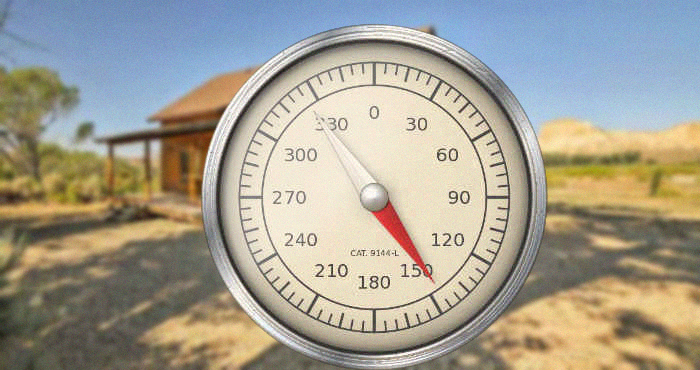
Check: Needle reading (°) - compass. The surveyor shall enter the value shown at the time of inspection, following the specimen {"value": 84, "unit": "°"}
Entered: {"value": 145, "unit": "°"}
